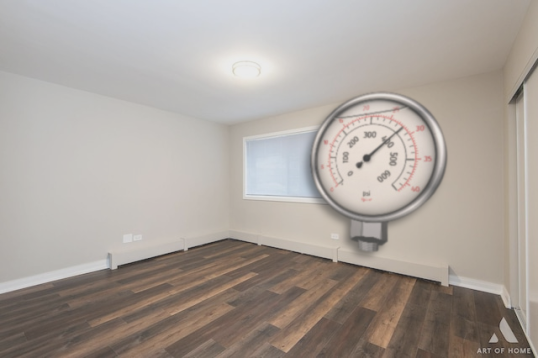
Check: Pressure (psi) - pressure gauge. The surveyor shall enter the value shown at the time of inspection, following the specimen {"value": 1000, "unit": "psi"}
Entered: {"value": 400, "unit": "psi"}
